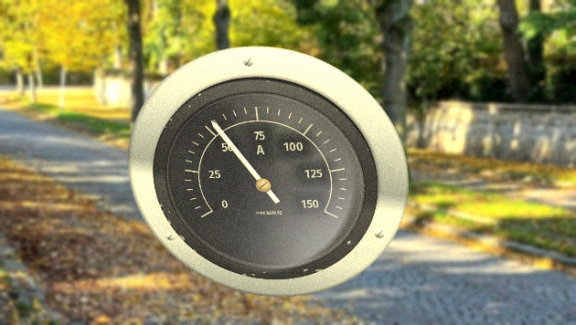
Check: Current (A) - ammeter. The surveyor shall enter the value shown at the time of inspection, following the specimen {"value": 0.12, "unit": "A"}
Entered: {"value": 55, "unit": "A"}
